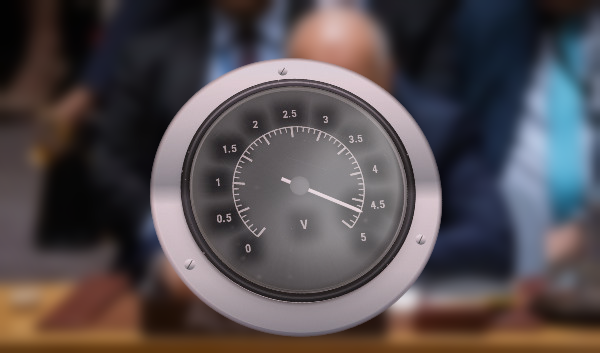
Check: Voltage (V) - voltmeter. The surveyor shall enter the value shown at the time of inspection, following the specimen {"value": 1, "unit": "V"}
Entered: {"value": 4.7, "unit": "V"}
